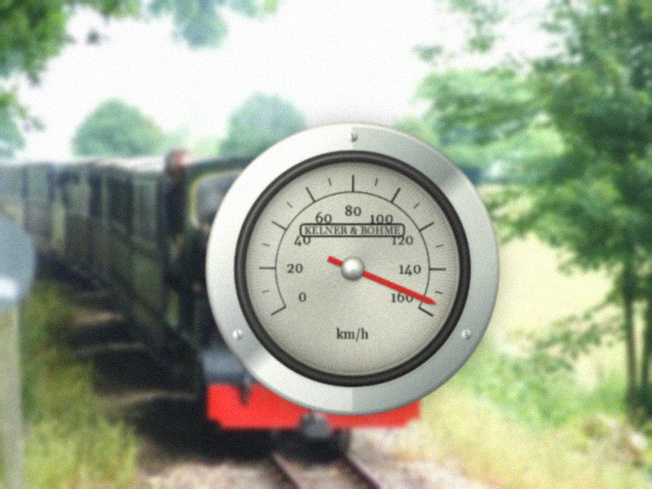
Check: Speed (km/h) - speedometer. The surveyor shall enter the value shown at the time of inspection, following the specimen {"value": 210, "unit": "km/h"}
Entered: {"value": 155, "unit": "km/h"}
